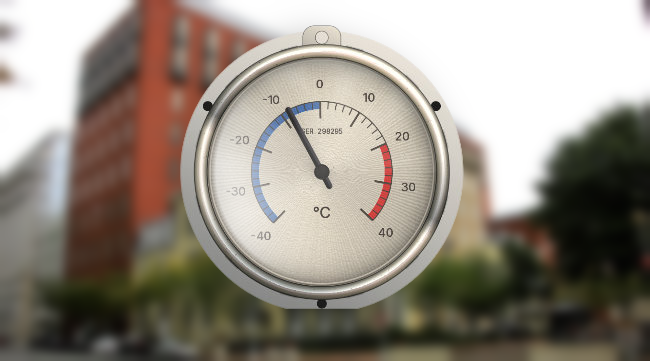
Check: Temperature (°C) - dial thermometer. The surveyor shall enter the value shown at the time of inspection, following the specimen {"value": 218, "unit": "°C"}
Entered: {"value": -8, "unit": "°C"}
